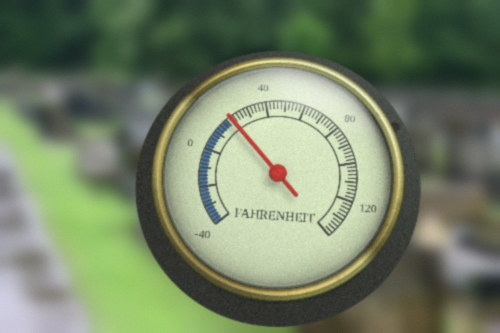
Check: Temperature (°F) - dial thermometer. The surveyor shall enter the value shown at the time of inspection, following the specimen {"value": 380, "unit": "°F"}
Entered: {"value": 20, "unit": "°F"}
